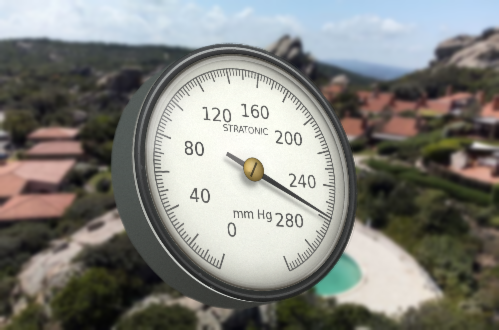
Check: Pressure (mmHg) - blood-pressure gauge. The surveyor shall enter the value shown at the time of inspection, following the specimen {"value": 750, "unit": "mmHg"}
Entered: {"value": 260, "unit": "mmHg"}
